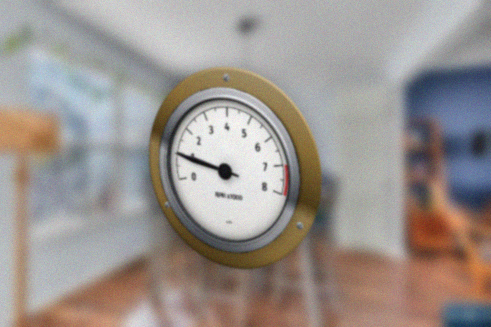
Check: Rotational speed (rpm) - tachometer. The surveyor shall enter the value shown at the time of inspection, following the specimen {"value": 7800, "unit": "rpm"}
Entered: {"value": 1000, "unit": "rpm"}
